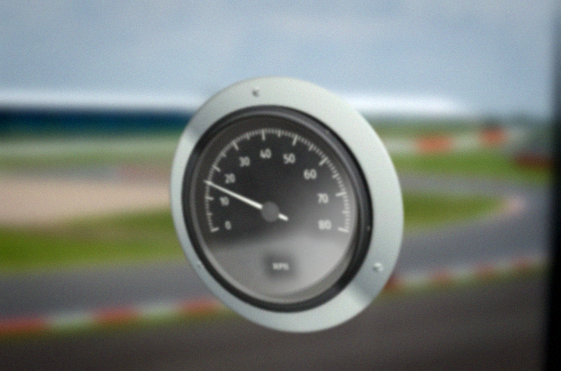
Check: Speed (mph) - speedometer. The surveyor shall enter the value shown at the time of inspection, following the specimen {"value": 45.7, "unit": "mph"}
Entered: {"value": 15, "unit": "mph"}
